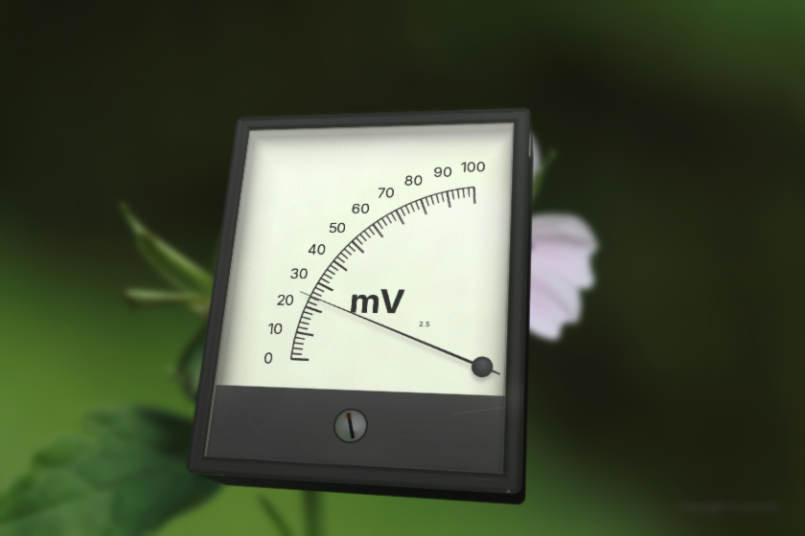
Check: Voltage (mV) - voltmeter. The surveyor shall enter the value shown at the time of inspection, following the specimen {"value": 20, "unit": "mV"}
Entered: {"value": 24, "unit": "mV"}
